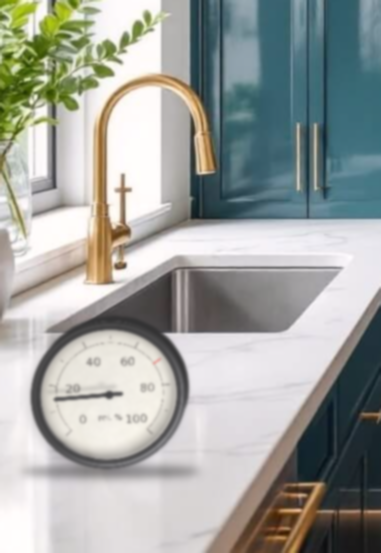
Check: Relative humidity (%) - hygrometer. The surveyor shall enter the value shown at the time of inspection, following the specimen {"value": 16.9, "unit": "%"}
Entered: {"value": 15, "unit": "%"}
